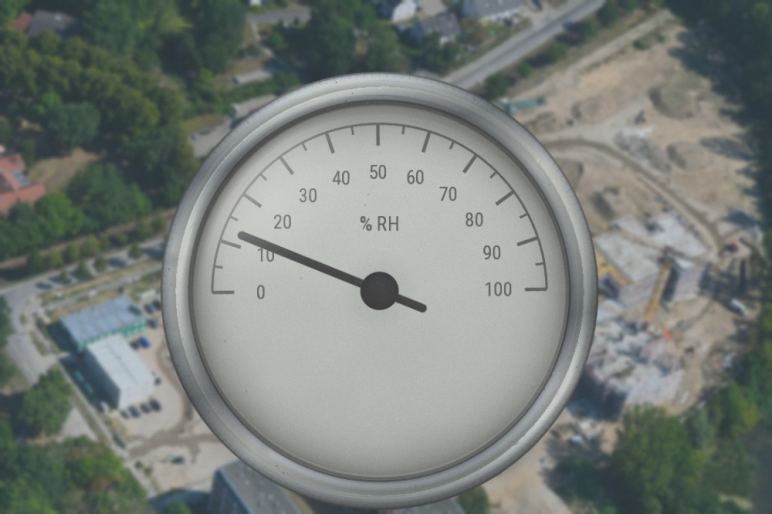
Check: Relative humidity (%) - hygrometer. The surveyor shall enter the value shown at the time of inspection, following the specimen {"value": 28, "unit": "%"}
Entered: {"value": 12.5, "unit": "%"}
